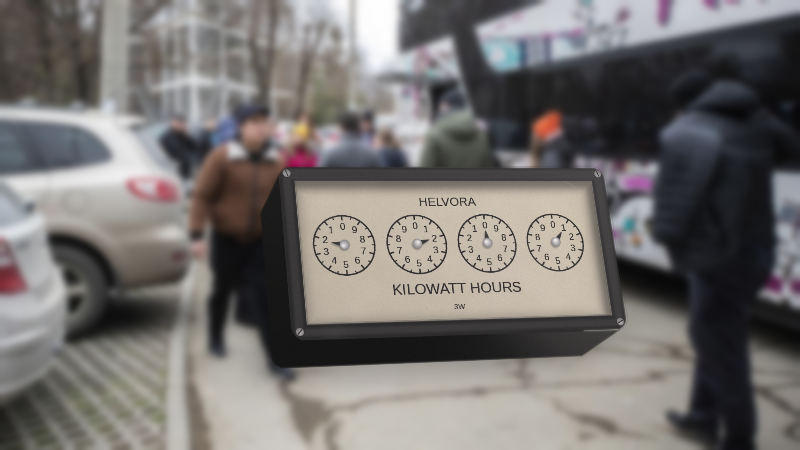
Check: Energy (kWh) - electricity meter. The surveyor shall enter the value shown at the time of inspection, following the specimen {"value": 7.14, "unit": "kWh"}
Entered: {"value": 2201, "unit": "kWh"}
